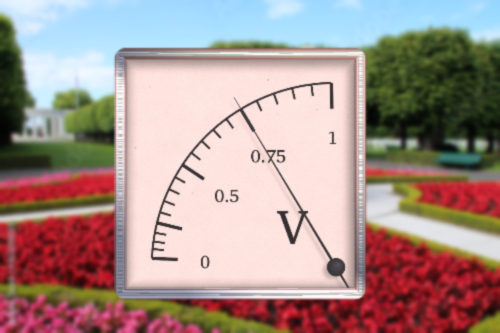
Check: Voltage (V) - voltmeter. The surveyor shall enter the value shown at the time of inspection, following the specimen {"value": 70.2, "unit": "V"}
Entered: {"value": 0.75, "unit": "V"}
